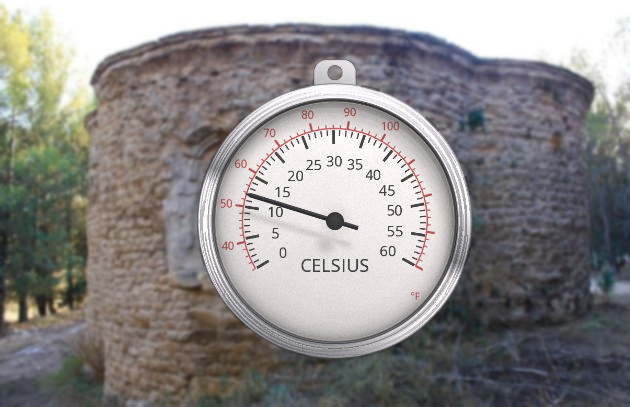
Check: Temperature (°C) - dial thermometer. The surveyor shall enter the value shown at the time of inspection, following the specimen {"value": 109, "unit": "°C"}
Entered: {"value": 12, "unit": "°C"}
